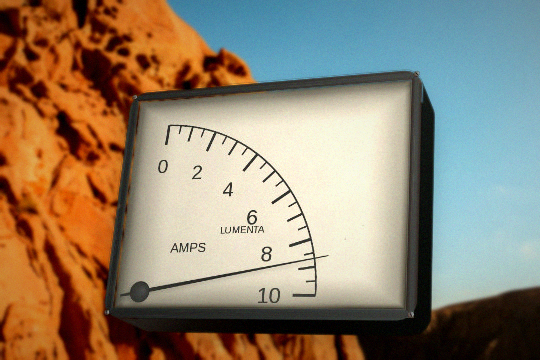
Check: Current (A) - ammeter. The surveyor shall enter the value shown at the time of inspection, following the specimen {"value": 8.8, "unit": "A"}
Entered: {"value": 8.75, "unit": "A"}
